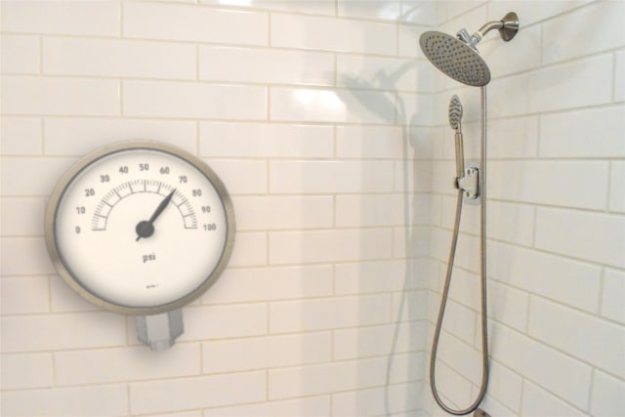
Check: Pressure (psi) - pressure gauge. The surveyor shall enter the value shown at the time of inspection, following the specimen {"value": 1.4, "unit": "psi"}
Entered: {"value": 70, "unit": "psi"}
